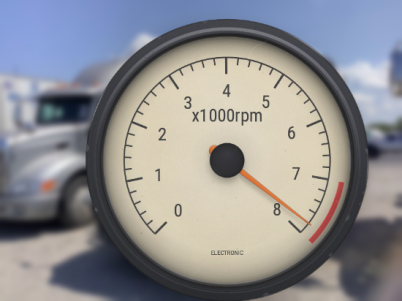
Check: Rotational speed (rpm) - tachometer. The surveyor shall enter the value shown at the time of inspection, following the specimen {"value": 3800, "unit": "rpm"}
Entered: {"value": 7800, "unit": "rpm"}
